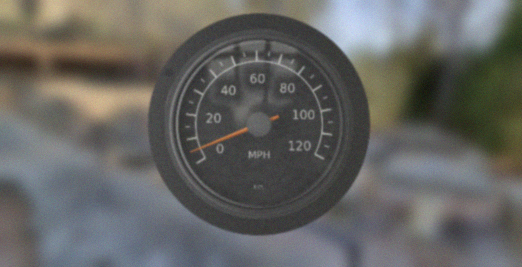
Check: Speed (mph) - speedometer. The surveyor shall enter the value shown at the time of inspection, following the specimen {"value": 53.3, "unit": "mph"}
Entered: {"value": 5, "unit": "mph"}
